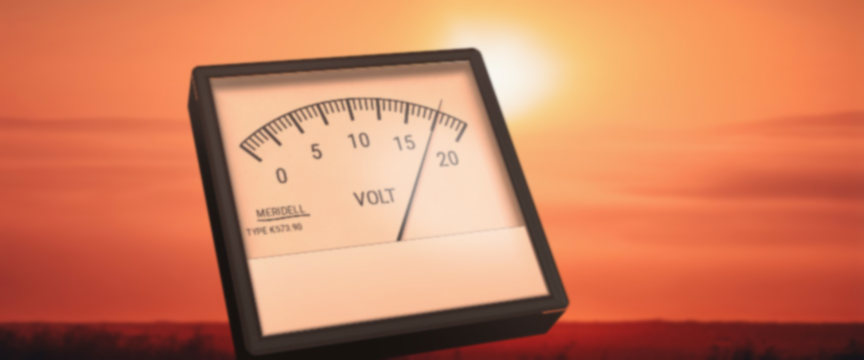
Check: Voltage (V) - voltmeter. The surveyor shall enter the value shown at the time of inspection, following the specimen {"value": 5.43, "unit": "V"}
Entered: {"value": 17.5, "unit": "V"}
